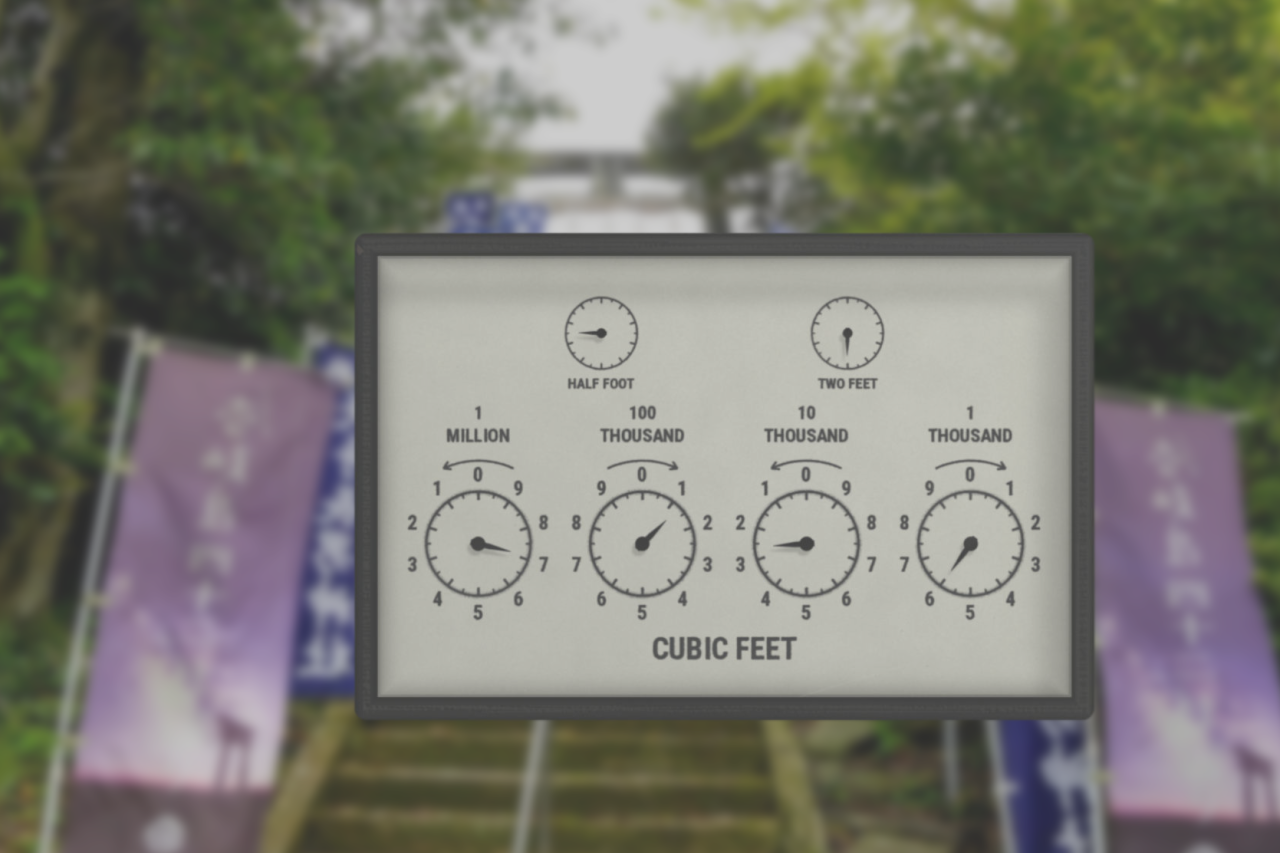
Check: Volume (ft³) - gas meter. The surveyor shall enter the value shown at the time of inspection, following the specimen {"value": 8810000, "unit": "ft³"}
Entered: {"value": 712600, "unit": "ft³"}
